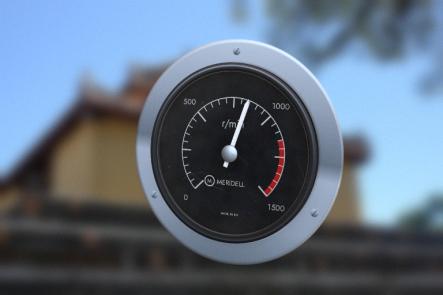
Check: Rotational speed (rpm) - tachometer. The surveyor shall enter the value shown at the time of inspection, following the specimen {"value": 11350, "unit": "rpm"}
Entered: {"value": 850, "unit": "rpm"}
